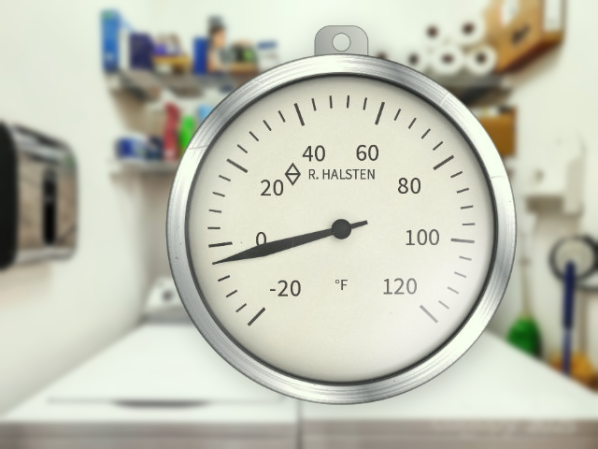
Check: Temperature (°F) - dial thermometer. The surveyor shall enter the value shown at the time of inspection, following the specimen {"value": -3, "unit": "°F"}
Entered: {"value": -4, "unit": "°F"}
